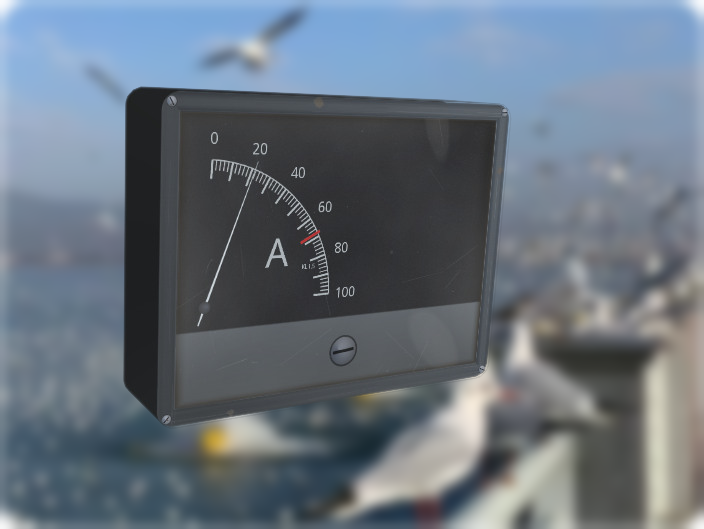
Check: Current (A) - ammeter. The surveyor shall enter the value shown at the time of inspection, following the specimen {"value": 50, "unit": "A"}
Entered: {"value": 20, "unit": "A"}
